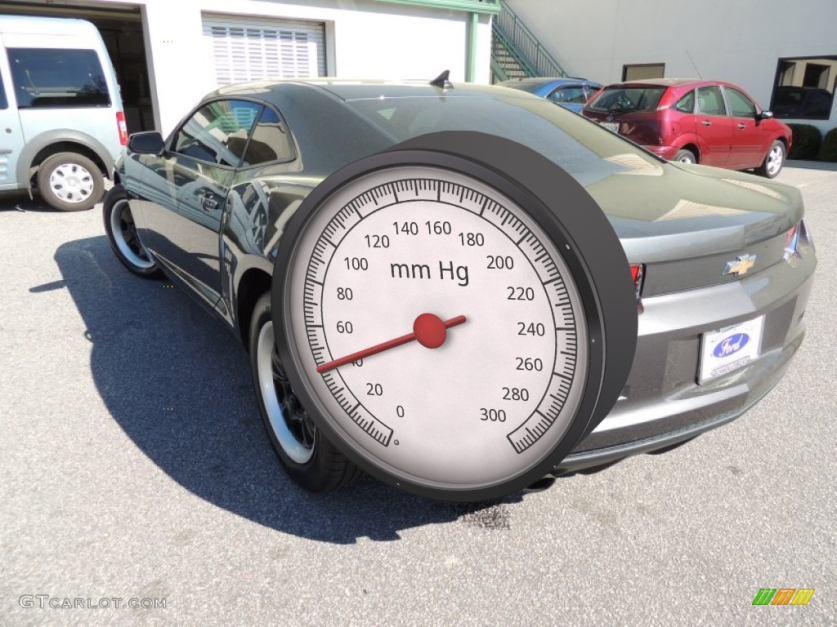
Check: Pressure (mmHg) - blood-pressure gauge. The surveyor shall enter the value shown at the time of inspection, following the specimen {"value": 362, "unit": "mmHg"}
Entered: {"value": 42, "unit": "mmHg"}
